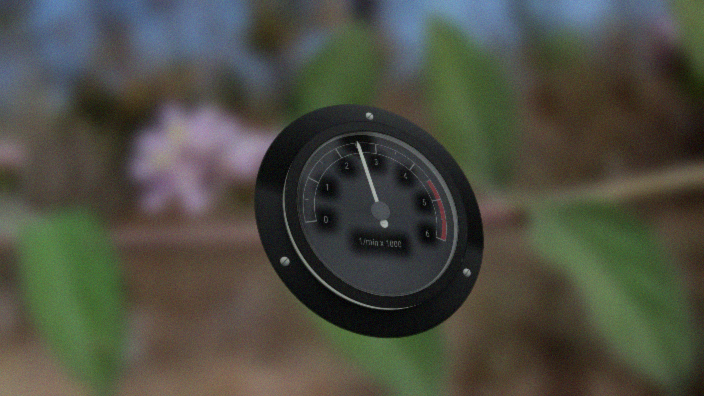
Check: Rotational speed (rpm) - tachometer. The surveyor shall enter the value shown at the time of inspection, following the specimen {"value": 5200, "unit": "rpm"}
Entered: {"value": 2500, "unit": "rpm"}
